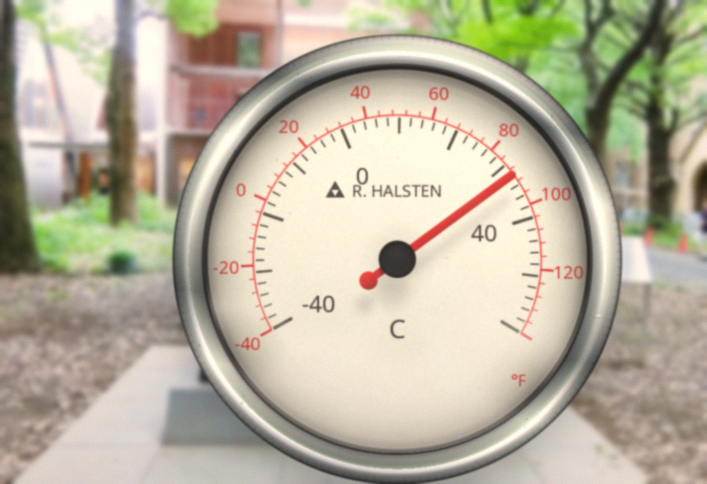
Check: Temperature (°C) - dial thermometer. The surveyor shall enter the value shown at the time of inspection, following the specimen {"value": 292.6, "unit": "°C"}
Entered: {"value": 32, "unit": "°C"}
